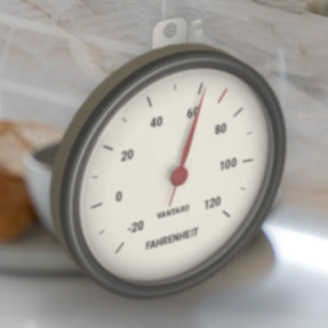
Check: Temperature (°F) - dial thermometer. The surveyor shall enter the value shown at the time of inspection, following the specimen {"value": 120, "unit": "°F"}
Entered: {"value": 60, "unit": "°F"}
